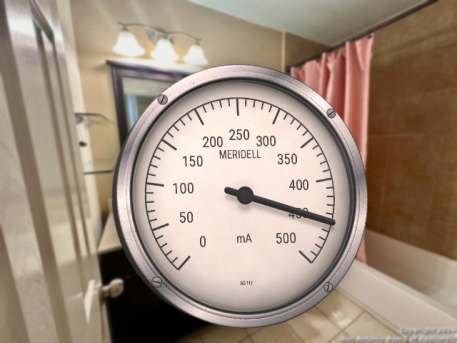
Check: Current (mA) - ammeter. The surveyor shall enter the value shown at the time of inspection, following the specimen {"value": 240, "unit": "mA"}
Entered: {"value": 450, "unit": "mA"}
